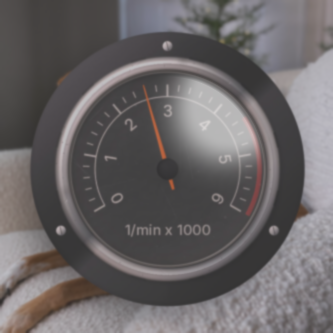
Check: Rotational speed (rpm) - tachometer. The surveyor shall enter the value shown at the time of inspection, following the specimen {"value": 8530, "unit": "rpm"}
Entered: {"value": 2600, "unit": "rpm"}
